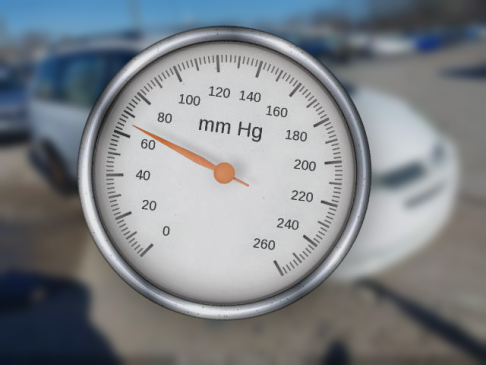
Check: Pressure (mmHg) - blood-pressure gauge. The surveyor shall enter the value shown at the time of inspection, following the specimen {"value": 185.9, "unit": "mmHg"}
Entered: {"value": 66, "unit": "mmHg"}
